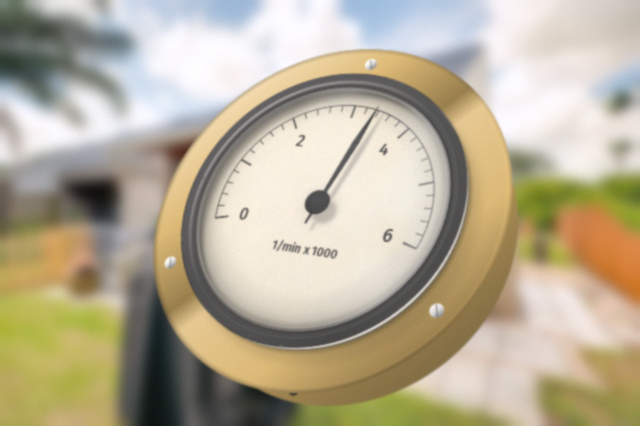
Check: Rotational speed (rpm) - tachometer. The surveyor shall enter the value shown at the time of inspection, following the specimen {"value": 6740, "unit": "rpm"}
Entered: {"value": 3400, "unit": "rpm"}
